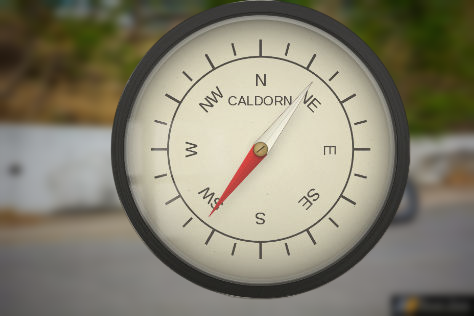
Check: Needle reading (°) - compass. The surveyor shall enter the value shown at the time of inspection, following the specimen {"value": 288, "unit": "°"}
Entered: {"value": 217.5, "unit": "°"}
